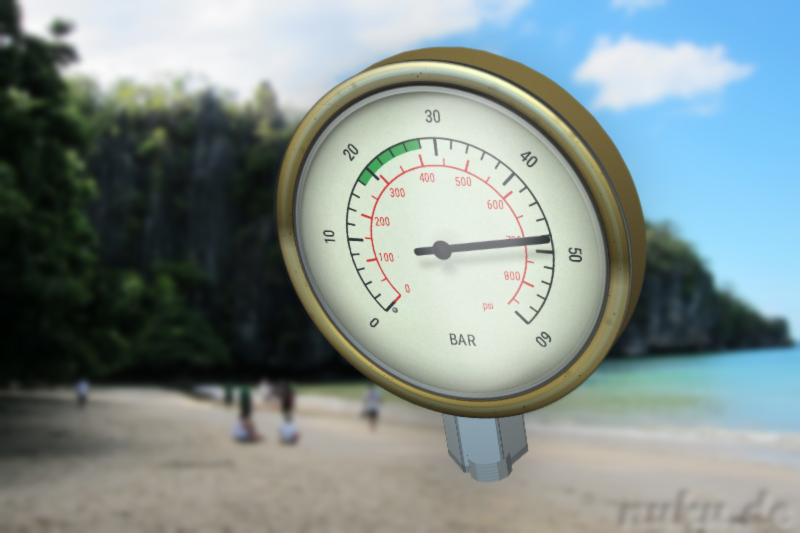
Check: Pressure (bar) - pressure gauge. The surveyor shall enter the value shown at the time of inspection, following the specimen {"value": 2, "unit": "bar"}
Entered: {"value": 48, "unit": "bar"}
